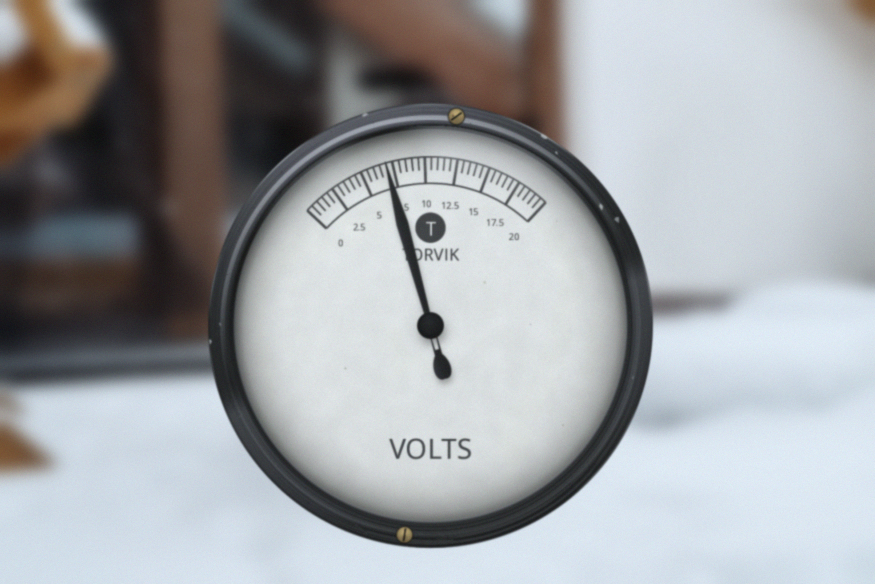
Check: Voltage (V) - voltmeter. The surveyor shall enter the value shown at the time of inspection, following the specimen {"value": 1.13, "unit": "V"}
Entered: {"value": 7, "unit": "V"}
